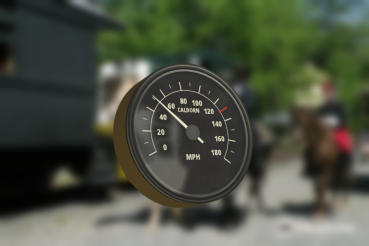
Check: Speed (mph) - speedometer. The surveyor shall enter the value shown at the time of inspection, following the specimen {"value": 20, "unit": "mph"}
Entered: {"value": 50, "unit": "mph"}
